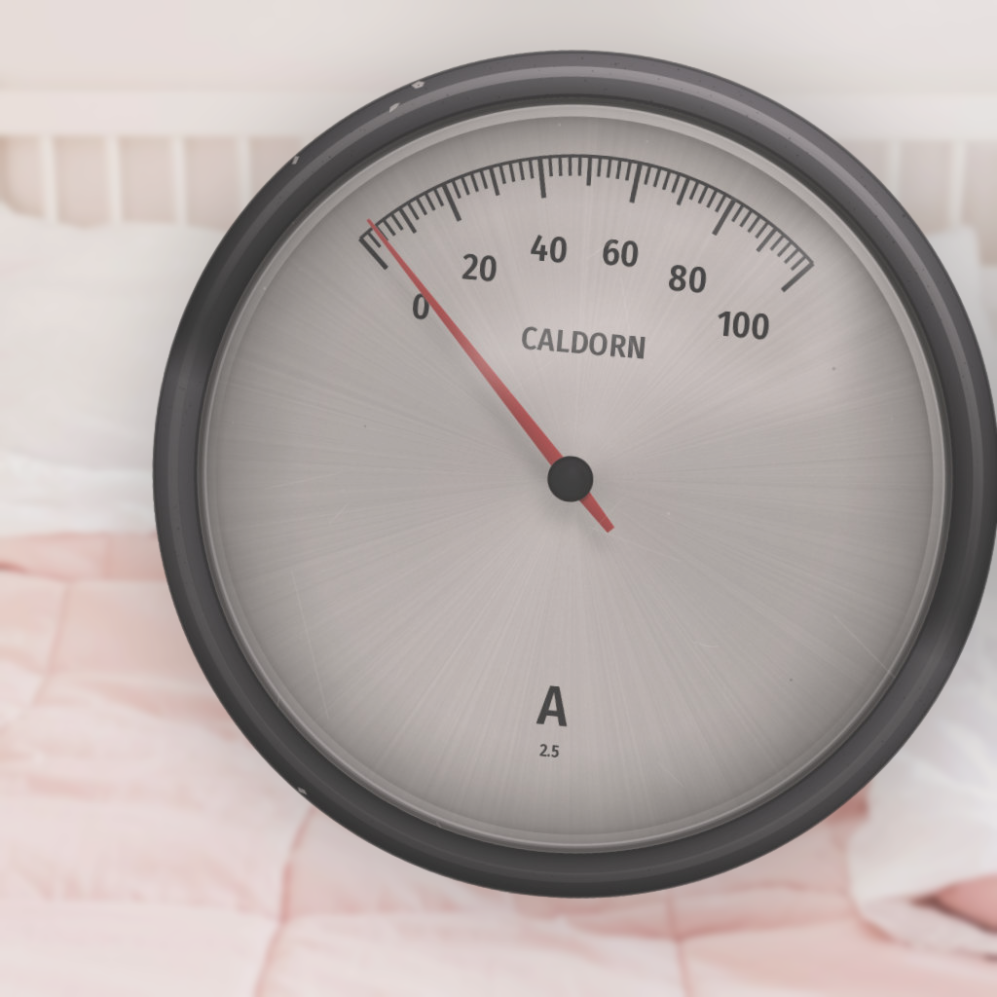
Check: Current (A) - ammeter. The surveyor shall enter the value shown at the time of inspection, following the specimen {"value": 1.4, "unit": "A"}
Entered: {"value": 4, "unit": "A"}
